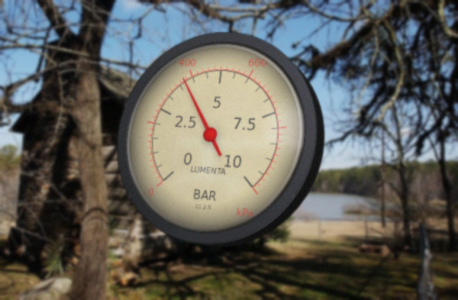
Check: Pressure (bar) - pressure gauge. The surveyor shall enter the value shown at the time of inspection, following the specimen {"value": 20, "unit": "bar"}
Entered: {"value": 3.75, "unit": "bar"}
